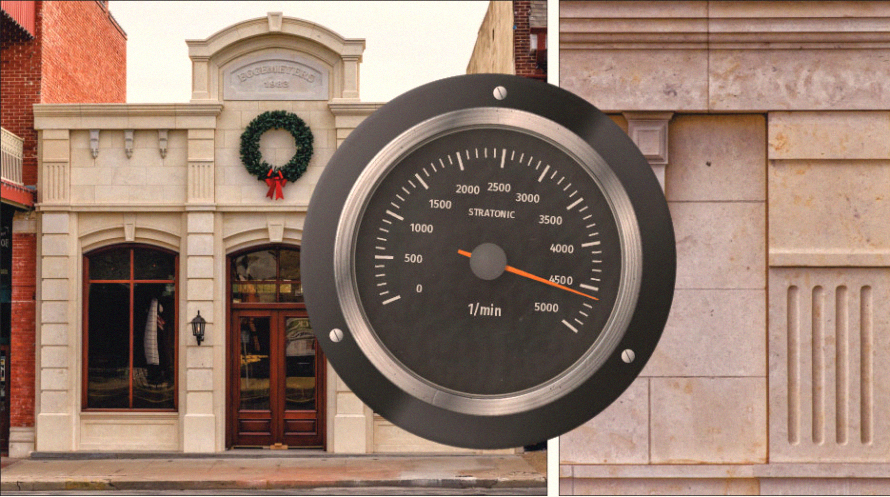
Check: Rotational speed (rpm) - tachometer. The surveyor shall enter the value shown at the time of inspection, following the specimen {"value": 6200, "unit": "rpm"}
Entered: {"value": 4600, "unit": "rpm"}
